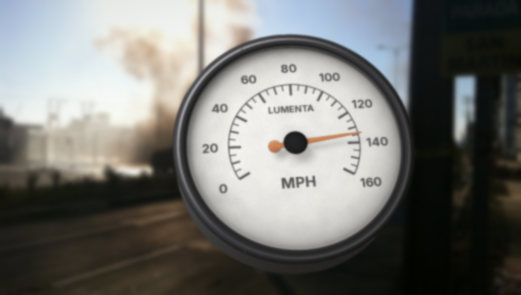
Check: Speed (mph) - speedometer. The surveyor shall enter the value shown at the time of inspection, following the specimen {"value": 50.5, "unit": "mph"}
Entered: {"value": 135, "unit": "mph"}
